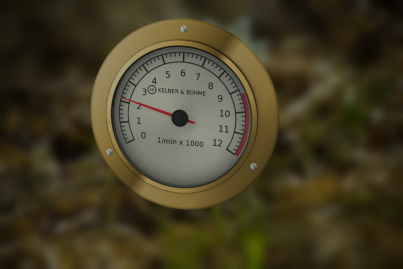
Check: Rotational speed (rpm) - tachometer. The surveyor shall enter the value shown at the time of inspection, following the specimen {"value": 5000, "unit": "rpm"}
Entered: {"value": 2200, "unit": "rpm"}
